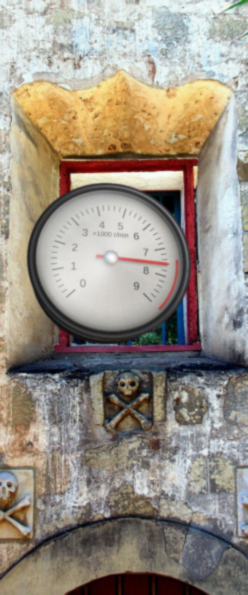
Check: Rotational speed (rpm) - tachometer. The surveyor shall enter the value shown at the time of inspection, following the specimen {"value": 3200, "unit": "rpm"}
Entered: {"value": 7600, "unit": "rpm"}
